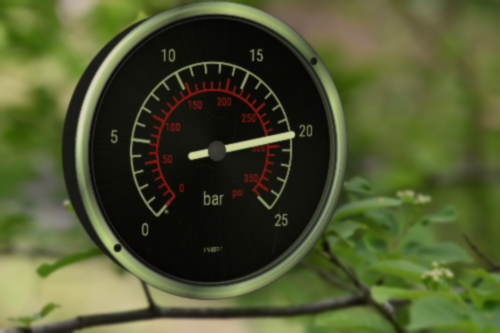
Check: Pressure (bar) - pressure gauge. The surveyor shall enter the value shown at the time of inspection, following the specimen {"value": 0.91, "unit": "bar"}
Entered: {"value": 20, "unit": "bar"}
